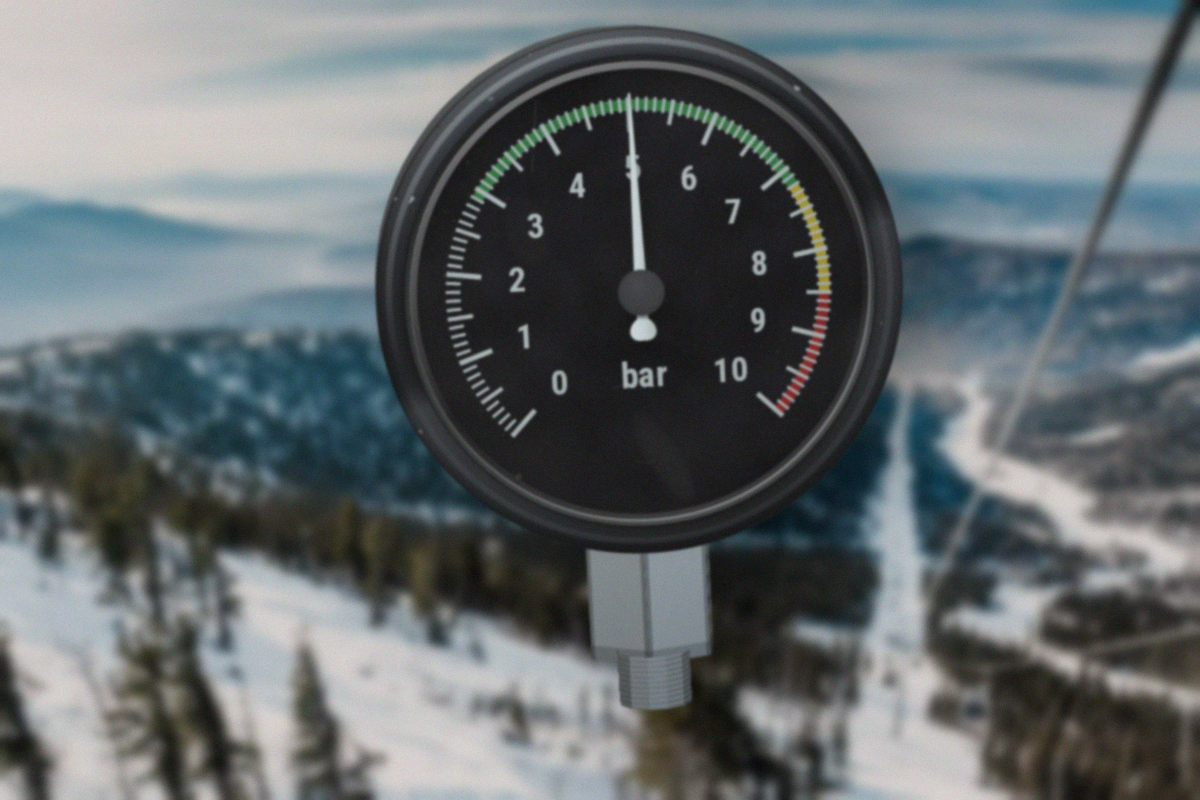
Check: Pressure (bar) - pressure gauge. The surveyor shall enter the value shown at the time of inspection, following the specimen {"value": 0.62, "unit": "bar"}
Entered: {"value": 5, "unit": "bar"}
